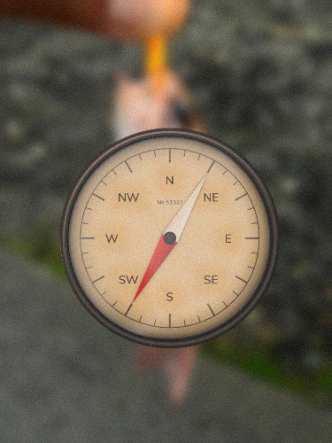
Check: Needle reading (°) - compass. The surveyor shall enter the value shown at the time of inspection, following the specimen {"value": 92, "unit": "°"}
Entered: {"value": 210, "unit": "°"}
